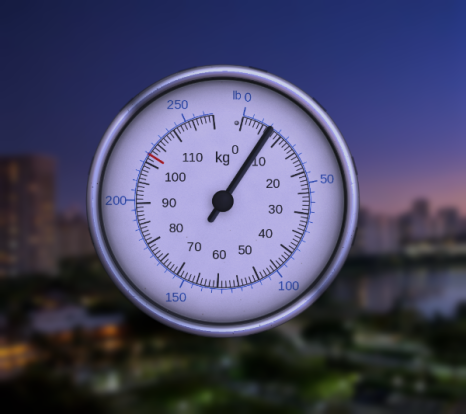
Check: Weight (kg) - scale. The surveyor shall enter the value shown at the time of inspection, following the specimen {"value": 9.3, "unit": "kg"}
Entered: {"value": 7, "unit": "kg"}
